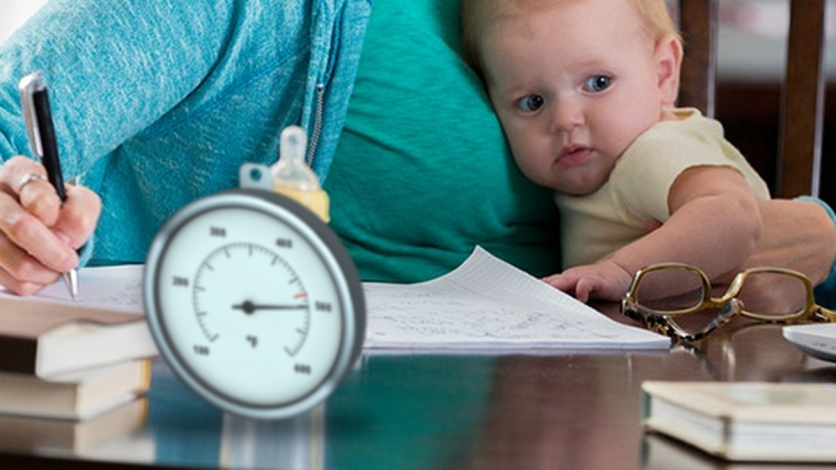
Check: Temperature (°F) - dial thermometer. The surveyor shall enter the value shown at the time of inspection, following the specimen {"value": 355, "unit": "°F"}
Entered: {"value": 500, "unit": "°F"}
